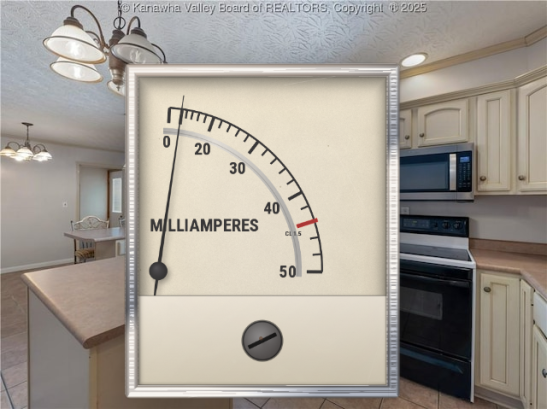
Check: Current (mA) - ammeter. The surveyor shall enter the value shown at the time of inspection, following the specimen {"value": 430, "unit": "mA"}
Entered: {"value": 10, "unit": "mA"}
